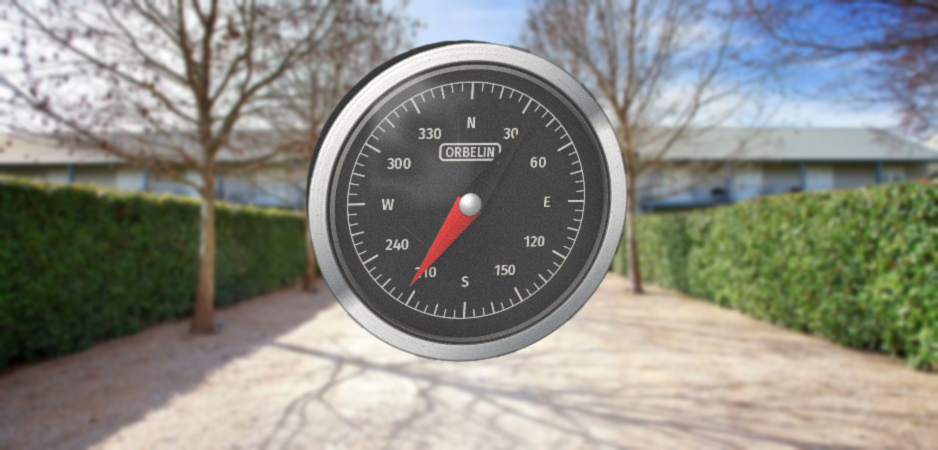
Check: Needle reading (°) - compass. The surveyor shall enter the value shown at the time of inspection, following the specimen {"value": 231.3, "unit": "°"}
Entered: {"value": 215, "unit": "°"}
